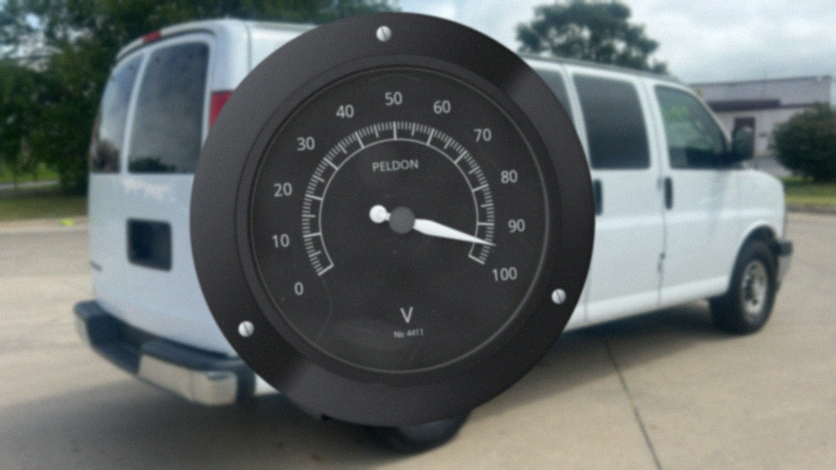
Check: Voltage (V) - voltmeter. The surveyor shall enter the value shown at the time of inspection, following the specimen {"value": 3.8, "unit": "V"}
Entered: {"value": 95, "unit": "V"}
